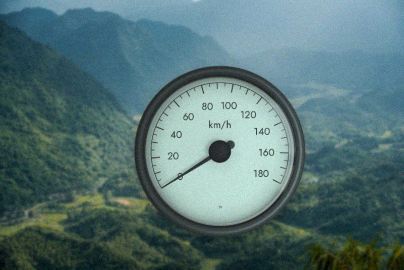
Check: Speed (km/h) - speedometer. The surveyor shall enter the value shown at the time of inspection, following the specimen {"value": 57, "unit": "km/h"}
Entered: {"value": 0, "unit": "km/h"}
